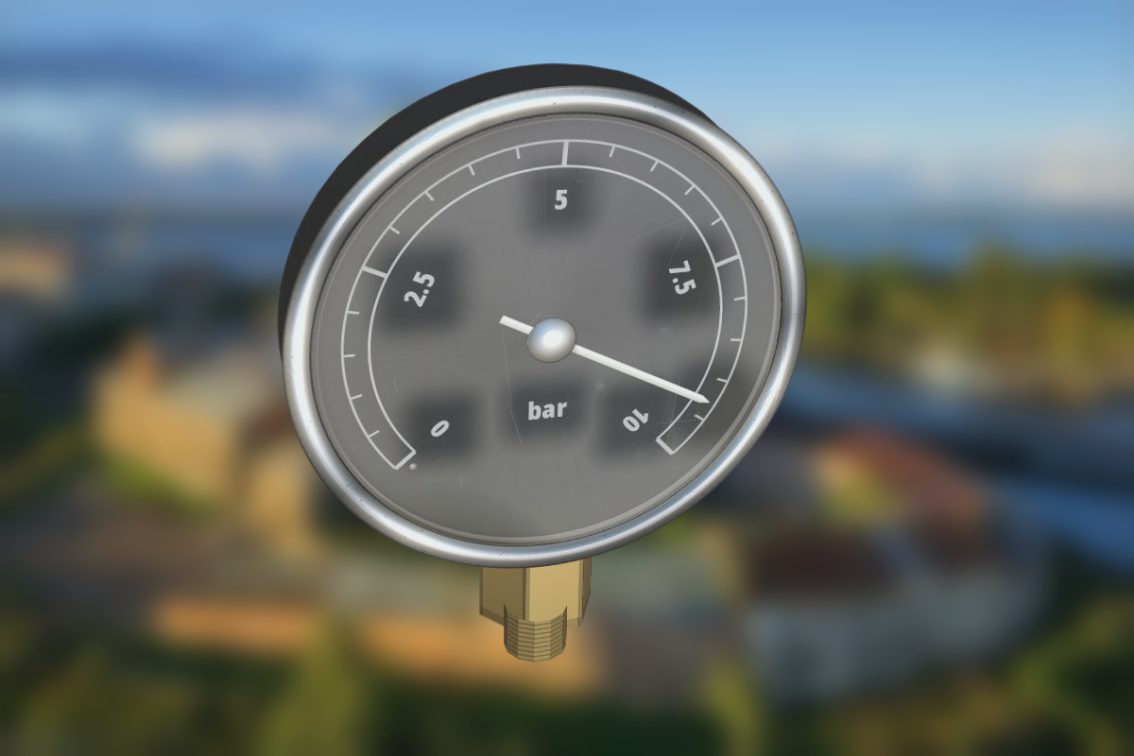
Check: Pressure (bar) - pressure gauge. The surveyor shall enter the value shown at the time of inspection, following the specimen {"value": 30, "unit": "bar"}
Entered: {"value": 9.25, "unit": "bar"}
